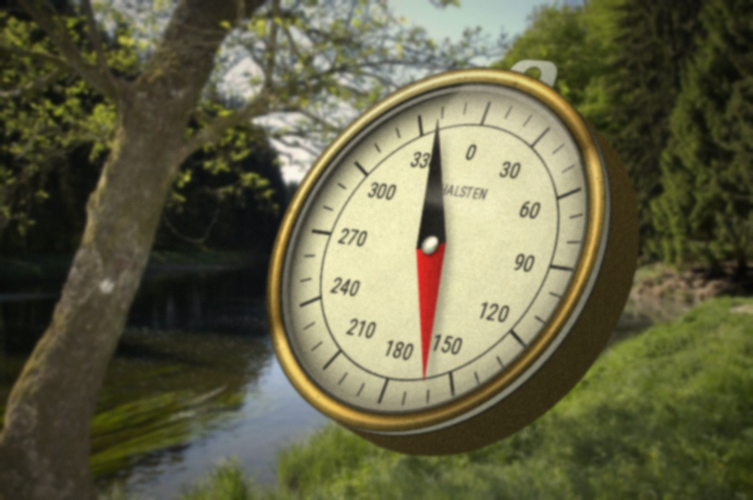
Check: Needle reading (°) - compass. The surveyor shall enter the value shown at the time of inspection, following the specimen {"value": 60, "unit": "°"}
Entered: {"value": 160, "unit": "°"}
